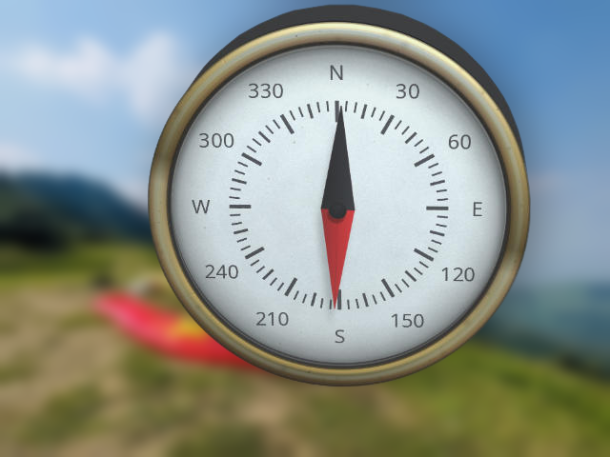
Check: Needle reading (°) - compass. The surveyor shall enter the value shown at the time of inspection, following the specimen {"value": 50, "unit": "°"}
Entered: {"value": 182.5, "unit": "°"}
